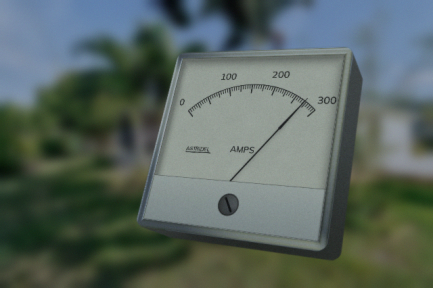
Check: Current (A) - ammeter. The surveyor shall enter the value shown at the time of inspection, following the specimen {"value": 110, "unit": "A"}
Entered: {"value": 275, "unit": "A"}
